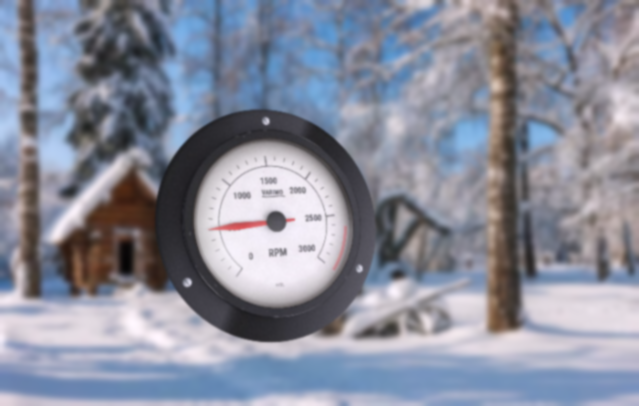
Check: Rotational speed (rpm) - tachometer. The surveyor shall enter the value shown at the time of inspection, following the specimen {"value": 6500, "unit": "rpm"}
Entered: {"value": 500, "unit": "rpm"}
